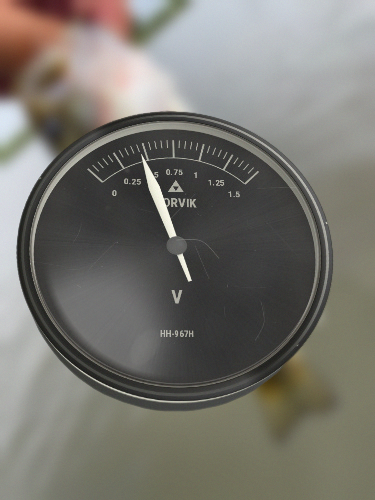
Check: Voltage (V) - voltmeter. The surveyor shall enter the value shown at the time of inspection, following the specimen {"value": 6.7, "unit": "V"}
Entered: {"value": 0.45, "unit": "V"}
